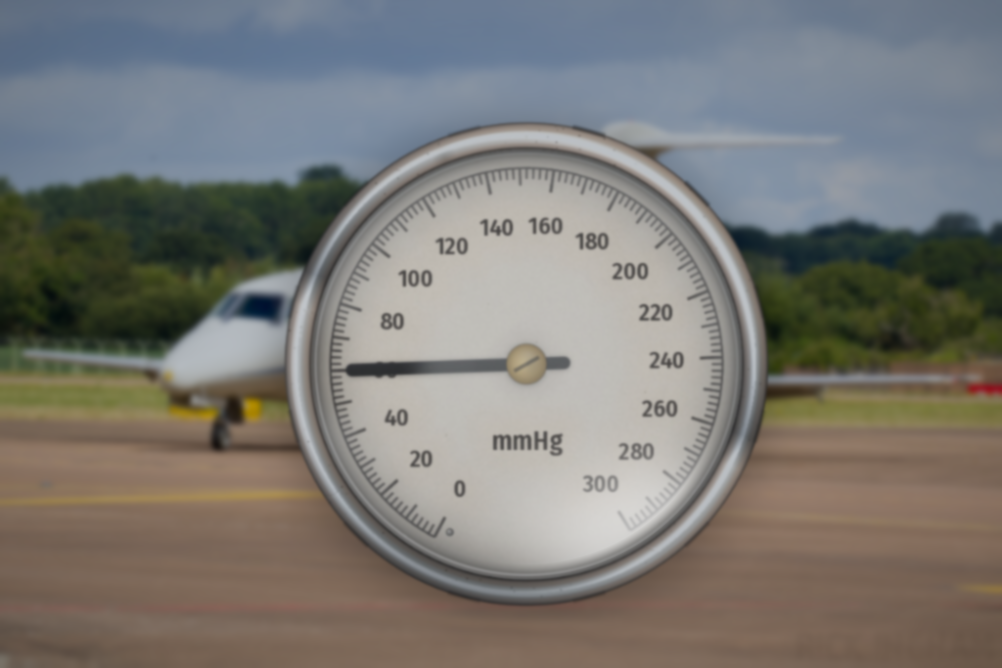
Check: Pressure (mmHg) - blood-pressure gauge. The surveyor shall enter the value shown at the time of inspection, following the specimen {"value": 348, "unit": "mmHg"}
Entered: {"value": 60, "unit": "mmHg"}
